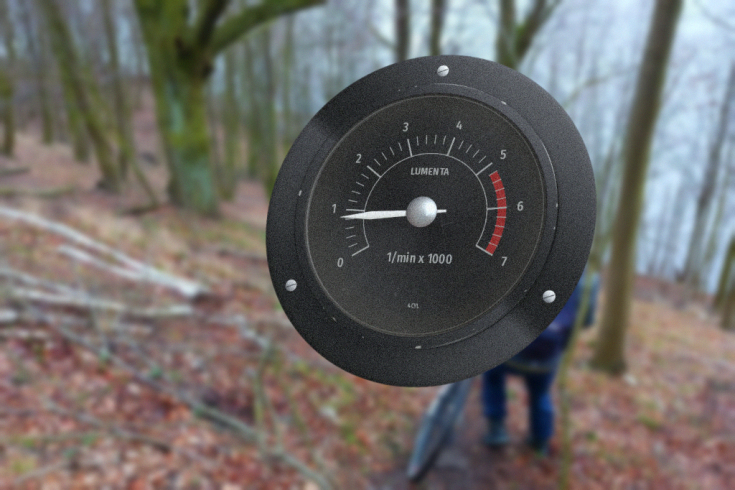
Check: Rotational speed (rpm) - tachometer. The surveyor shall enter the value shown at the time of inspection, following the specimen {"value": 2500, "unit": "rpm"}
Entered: {"value": 800, "unit": "rpm"}
